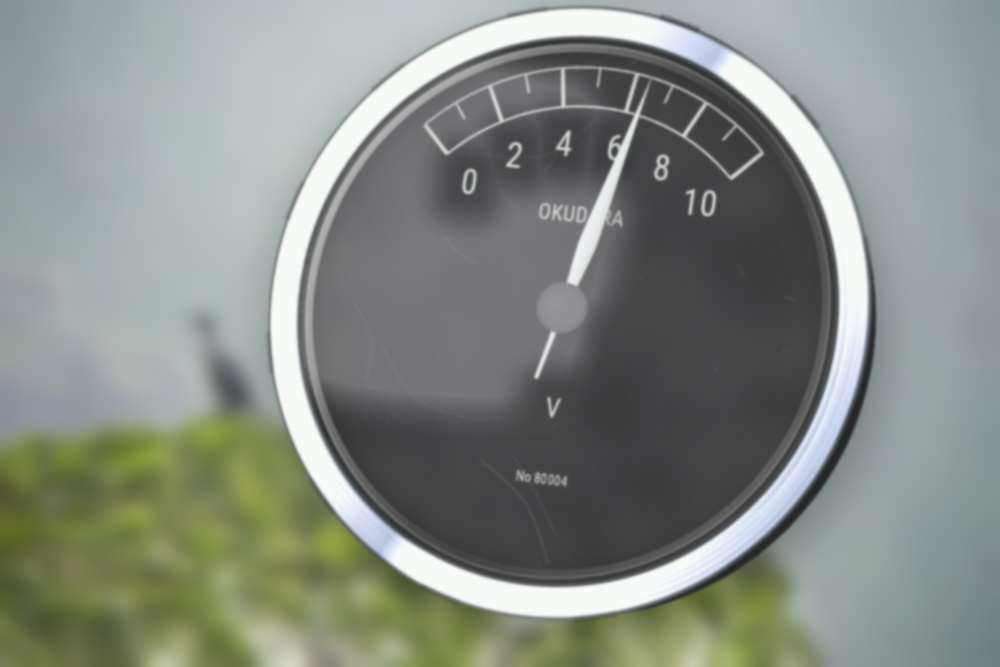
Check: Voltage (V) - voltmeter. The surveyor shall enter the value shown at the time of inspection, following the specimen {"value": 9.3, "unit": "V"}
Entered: {"value": 6.5, "unit": "V"}
